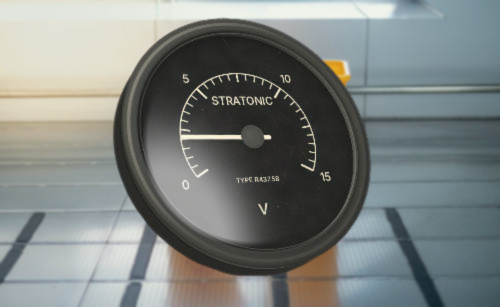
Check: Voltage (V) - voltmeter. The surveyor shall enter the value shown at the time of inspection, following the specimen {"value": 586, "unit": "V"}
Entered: {"value": 2, "unit": "V"}
